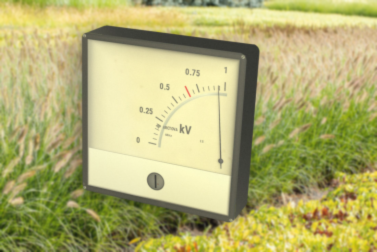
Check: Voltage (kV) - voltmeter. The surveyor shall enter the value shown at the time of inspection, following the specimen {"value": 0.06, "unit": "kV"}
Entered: {"value": 0.95, "unit": "kV"}
